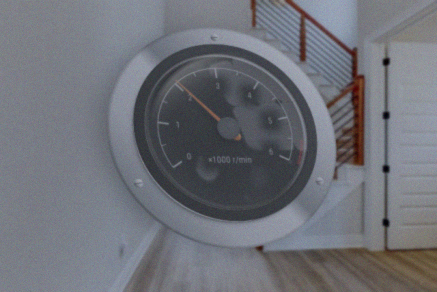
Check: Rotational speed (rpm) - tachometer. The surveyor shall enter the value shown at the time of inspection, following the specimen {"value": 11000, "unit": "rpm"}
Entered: {"value": 2000, "unit": "rpm"}
